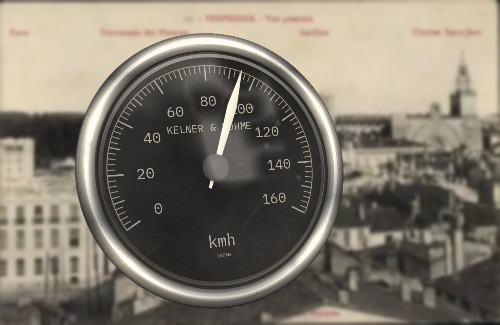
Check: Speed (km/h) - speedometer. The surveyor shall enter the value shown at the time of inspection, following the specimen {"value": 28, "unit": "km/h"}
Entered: {"value": 94, "unit": "km/h"}
